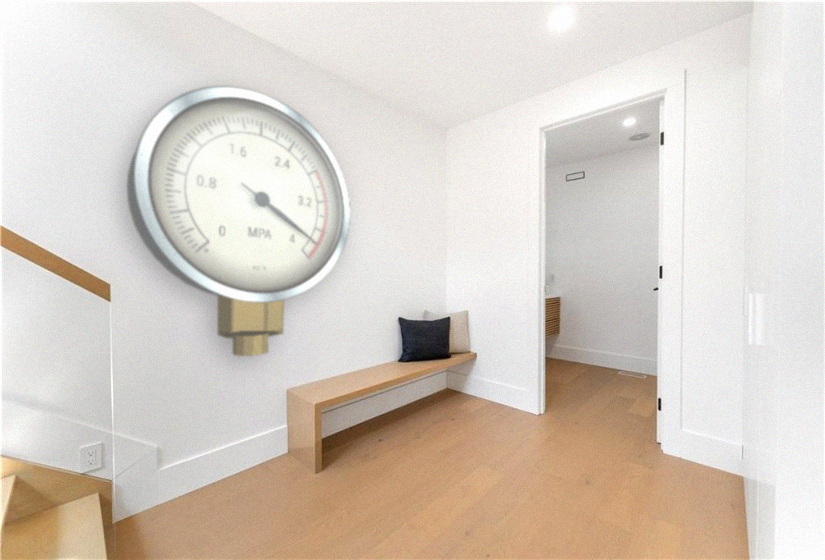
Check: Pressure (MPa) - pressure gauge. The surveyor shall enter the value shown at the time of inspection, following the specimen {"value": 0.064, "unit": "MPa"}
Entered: {"value": 3.8, "unit": "MPa"}
